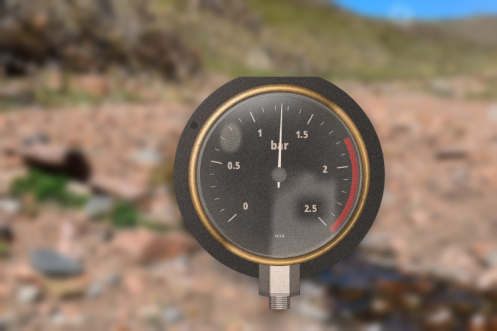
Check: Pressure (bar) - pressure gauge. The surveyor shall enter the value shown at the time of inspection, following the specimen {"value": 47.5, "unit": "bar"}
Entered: {"value": 1.25, "unit": "bar"}
